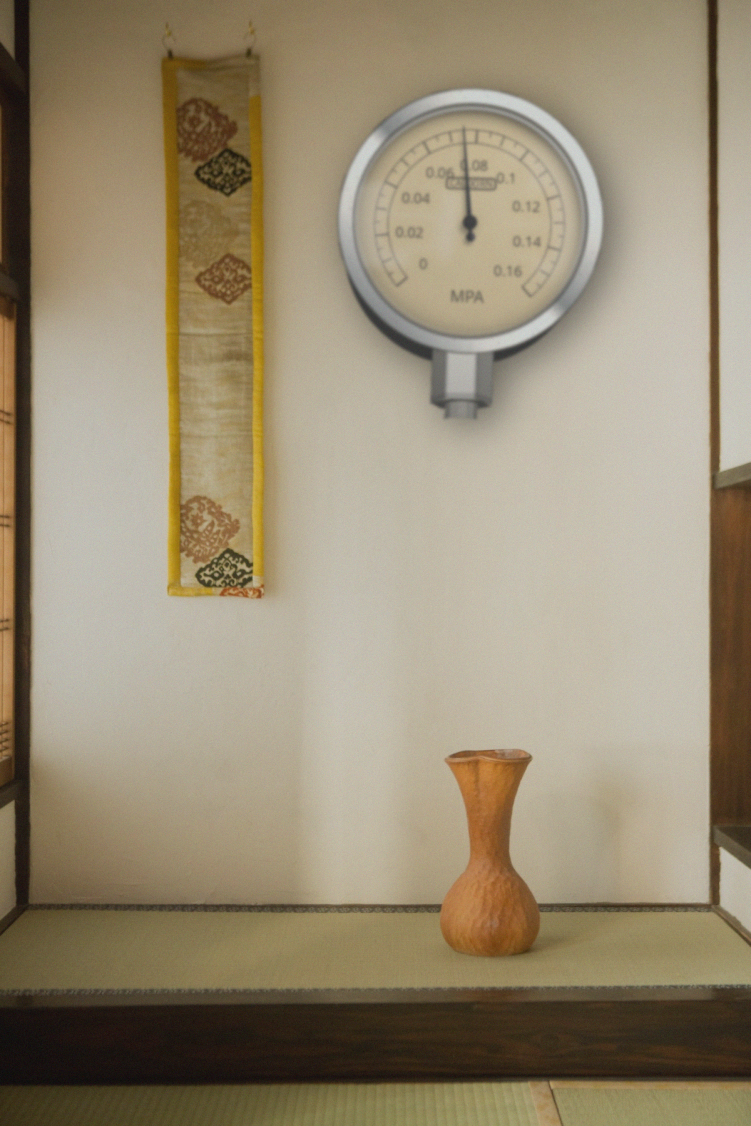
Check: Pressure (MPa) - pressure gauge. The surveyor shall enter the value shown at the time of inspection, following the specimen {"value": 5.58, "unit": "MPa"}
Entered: {"value": 0.075, "unit": "MPa"}
